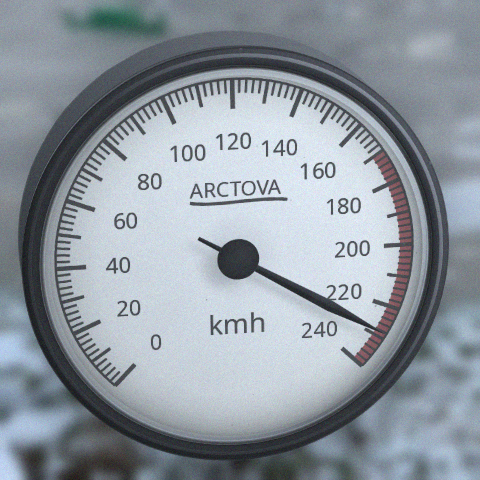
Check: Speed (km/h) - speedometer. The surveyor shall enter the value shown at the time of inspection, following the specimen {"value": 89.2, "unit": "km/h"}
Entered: {"value": 228, "unit": "km/h"}
